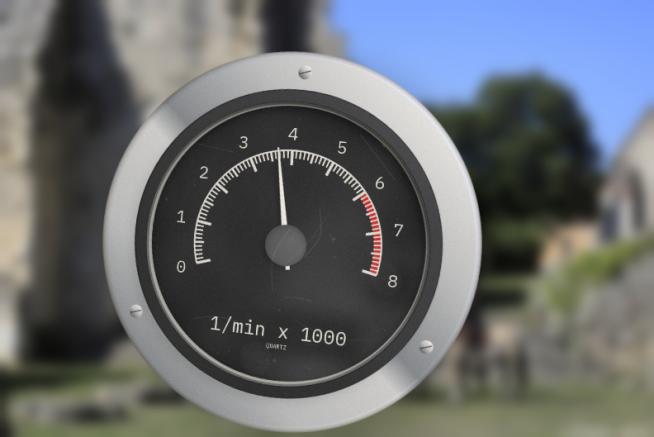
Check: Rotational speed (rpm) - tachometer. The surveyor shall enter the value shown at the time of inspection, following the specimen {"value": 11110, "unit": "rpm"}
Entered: {"value": 3700, "unit": "rpm"}
